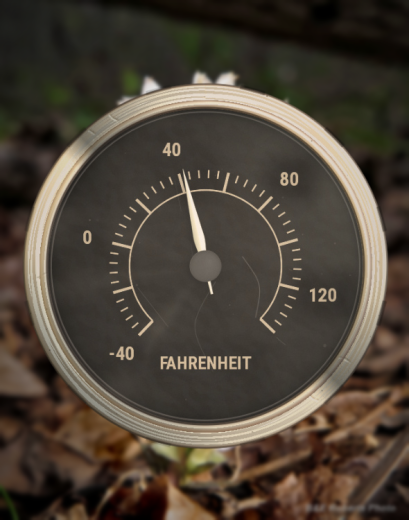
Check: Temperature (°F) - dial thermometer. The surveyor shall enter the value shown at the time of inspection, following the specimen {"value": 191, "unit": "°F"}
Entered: {"value": 42, "unit": "°F"}
